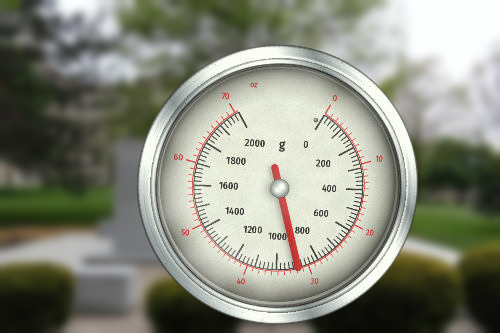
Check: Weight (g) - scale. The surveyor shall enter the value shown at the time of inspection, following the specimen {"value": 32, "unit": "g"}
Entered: {"value": 900, "unit": "g"}
